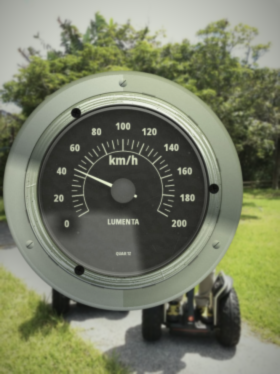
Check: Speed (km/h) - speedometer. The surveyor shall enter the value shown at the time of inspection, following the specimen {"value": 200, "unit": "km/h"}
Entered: {"value": 45, "unit": "km/h"}
